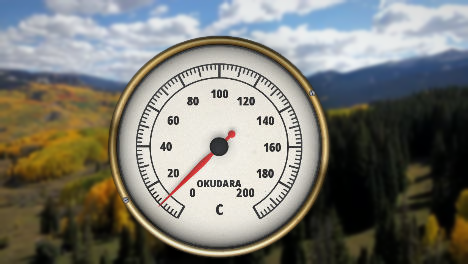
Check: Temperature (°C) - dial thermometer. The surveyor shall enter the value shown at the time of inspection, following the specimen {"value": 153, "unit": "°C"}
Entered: {"value": 10, "unit": "°C"}
